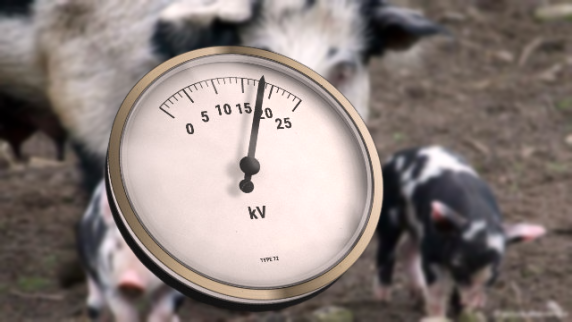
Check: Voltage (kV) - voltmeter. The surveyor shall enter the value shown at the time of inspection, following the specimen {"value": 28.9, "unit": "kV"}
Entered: {"value": 18, "unit": "kV"}
